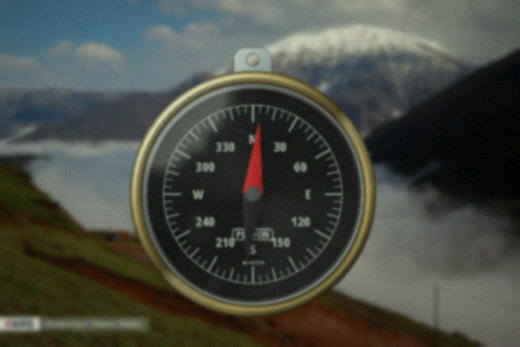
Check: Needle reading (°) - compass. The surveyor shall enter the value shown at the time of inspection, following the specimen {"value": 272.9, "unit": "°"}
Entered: {"value": 5, "unit": "°"}
